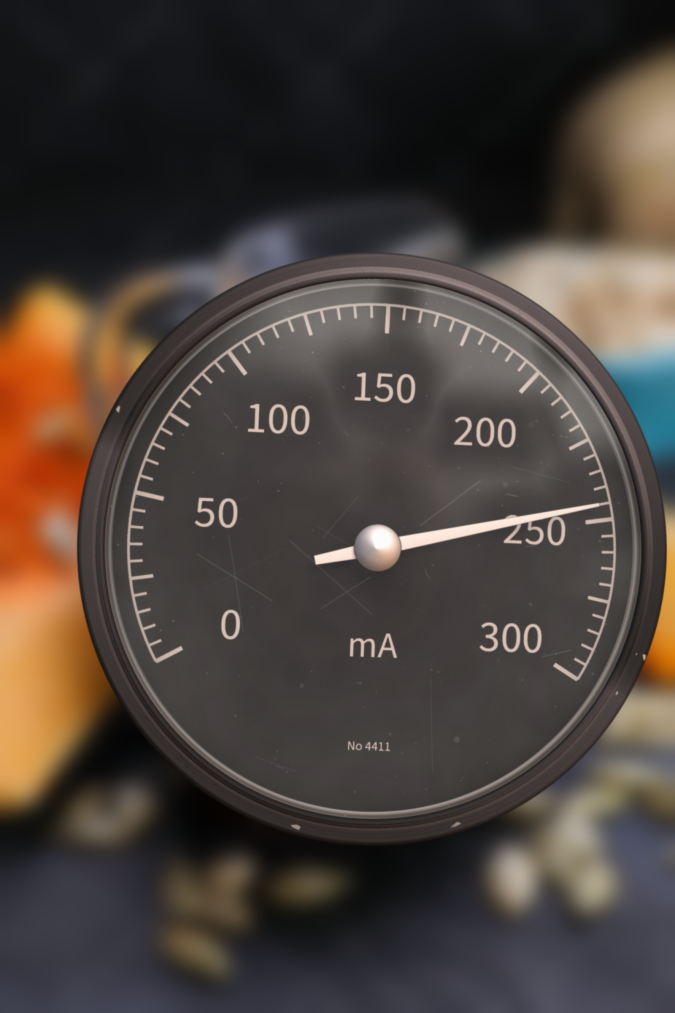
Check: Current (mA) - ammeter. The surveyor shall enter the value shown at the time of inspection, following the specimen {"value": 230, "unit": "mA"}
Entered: {"value": 245, "unit": "mA"}
